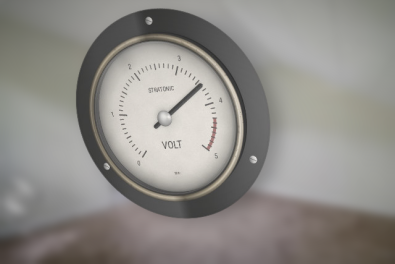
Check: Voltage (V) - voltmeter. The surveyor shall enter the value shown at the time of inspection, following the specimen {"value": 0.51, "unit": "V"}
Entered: {"value": 3.6, "unit": "V"}
